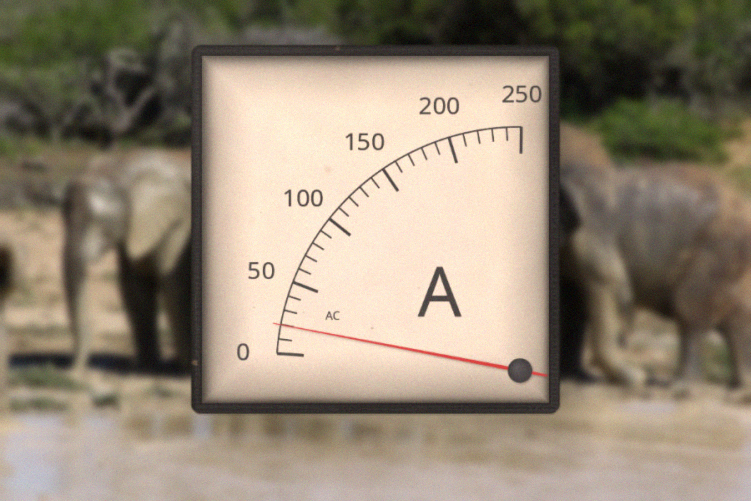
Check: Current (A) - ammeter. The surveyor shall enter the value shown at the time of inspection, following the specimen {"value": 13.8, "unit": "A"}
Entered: {"value": 20, "unit": "A"}
